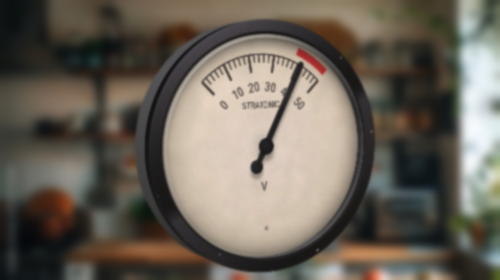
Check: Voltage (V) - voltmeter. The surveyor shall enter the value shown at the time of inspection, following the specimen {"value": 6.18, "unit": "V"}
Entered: {"value": 40, "unit": "V"}
